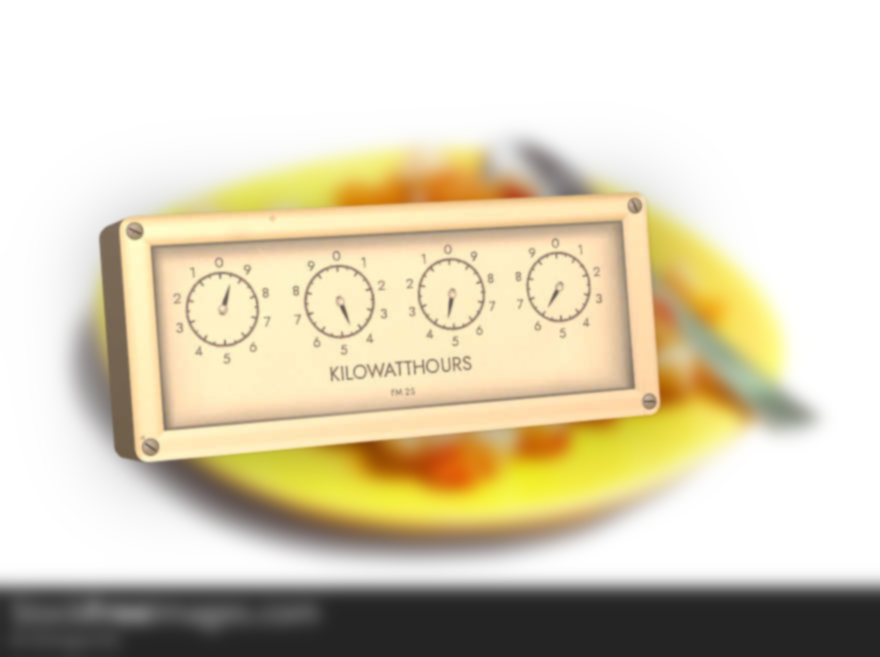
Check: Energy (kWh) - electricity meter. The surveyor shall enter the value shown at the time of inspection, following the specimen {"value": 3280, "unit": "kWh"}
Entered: {"value": 9446, "unit": "kWh"}
